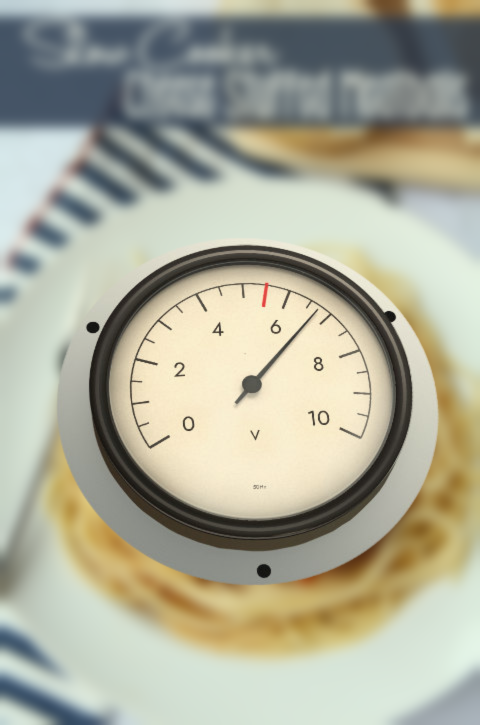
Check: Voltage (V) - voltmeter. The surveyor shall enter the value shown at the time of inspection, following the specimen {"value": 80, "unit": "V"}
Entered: {"value": 6.75, "unit": "V"}
